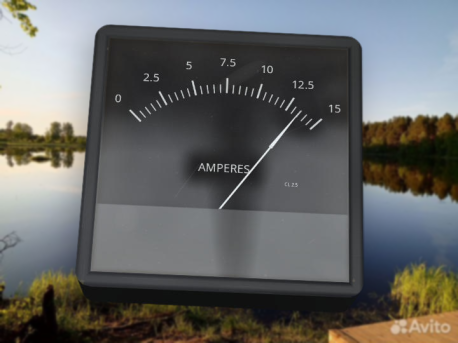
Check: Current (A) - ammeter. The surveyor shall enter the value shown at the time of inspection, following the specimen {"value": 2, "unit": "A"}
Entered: {"value": 13.5, "unit": "A"}
